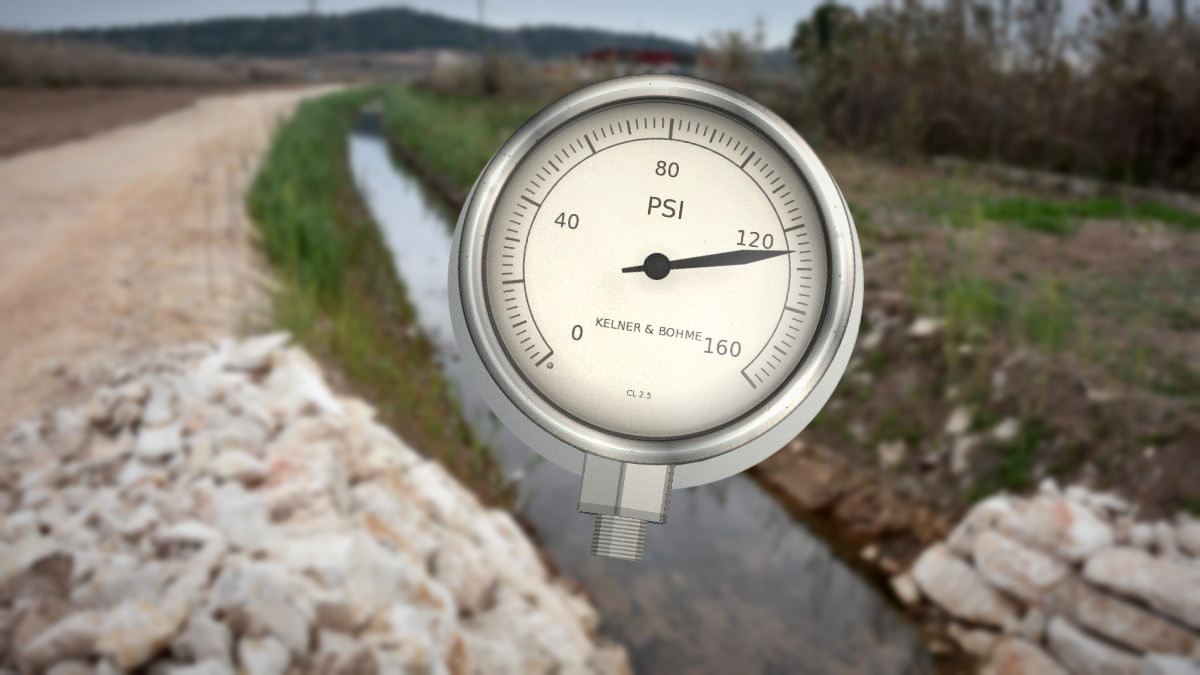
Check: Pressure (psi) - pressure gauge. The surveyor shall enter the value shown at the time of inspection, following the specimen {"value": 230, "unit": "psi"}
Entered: {"value": 126, "unit": "psi"}
